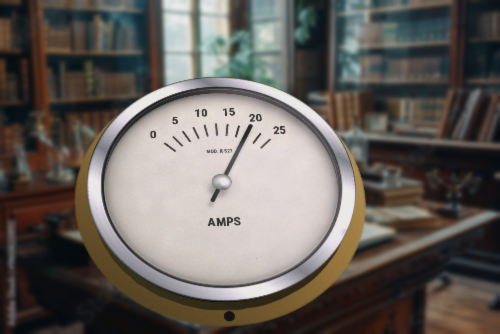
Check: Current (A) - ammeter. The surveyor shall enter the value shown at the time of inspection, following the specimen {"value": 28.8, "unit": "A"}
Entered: {"value": 20, "unit": "A"}
